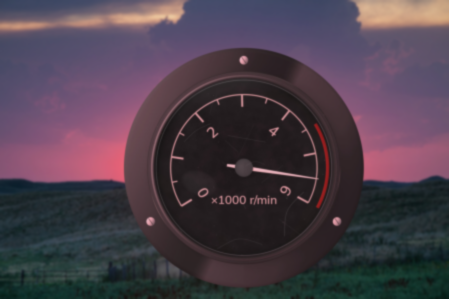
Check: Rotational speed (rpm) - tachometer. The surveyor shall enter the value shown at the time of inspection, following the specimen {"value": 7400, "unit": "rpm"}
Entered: {"value": 5500, "unit": "rpm"}
